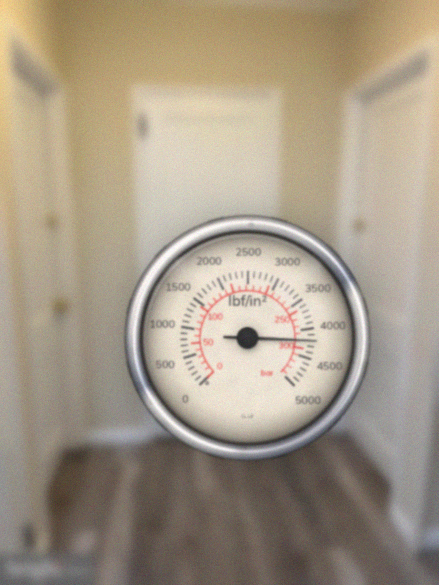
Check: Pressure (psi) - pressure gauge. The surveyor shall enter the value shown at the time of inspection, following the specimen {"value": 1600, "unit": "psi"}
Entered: {"value": 4200, "unit": "psi"}
